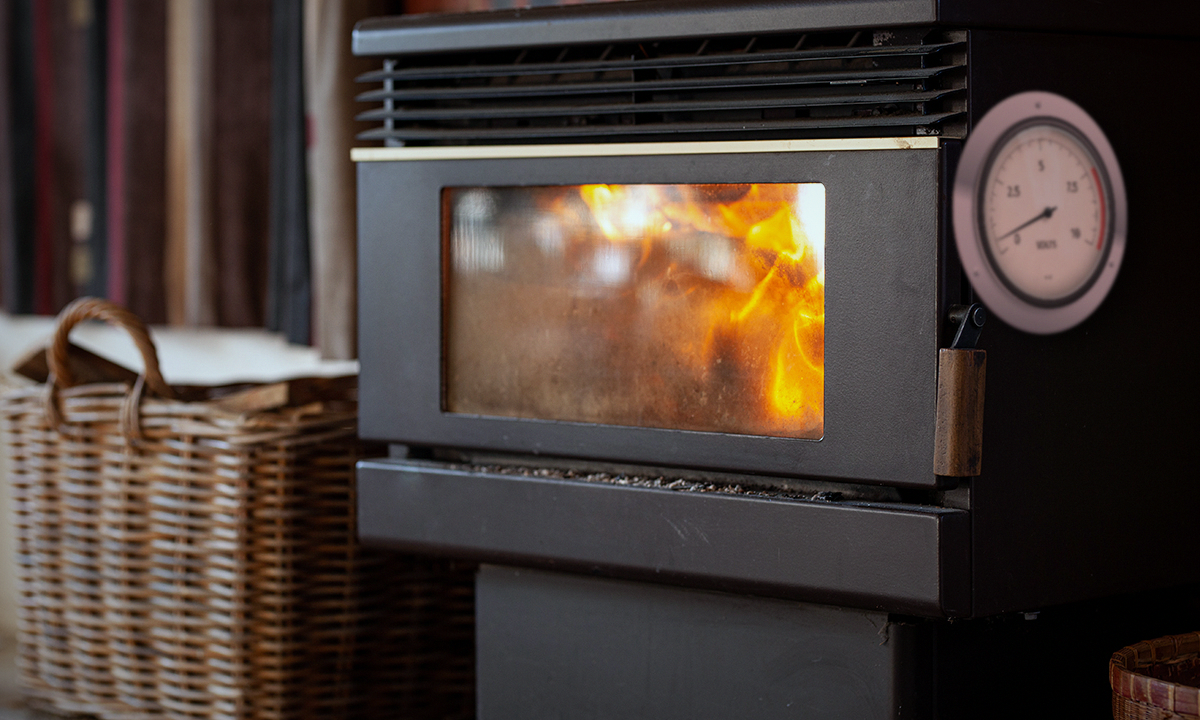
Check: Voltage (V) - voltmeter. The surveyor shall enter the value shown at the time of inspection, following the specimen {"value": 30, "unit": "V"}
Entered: {"value": 0.5, "unit": "V"}
